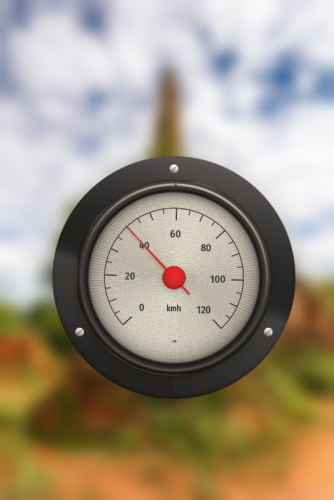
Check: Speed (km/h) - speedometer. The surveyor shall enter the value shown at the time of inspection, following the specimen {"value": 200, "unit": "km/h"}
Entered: {"value": 40, "unit": "km/h"}
